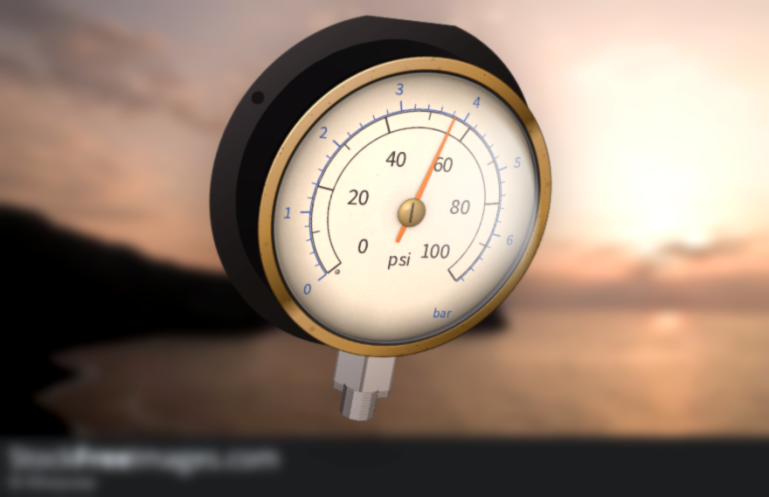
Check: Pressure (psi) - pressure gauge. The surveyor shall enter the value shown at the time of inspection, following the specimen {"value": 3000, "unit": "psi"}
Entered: {"value": 55, "unit": "psi"}
